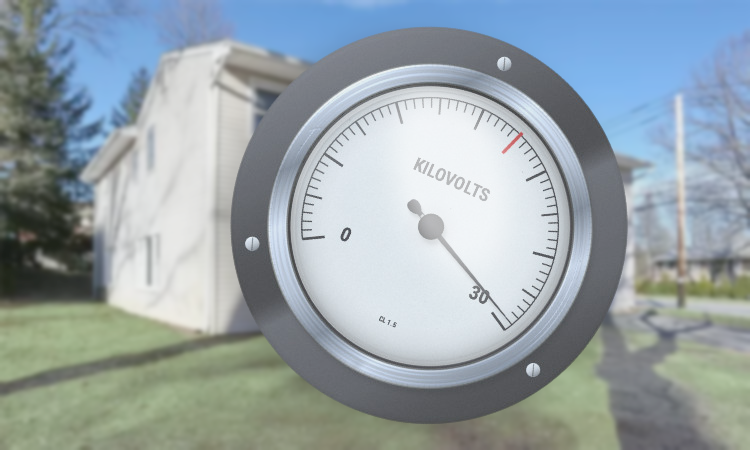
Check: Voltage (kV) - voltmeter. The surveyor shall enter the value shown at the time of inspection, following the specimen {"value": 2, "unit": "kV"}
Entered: {"value": 29.5, "unit": "kV"}
